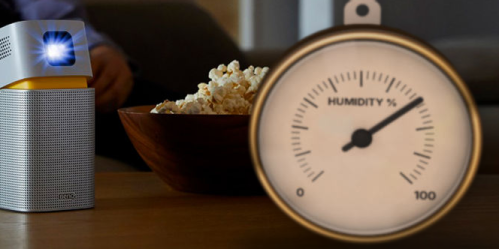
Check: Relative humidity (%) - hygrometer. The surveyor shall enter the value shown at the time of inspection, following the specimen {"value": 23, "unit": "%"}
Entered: {"value": 70, "unit": "%"}
